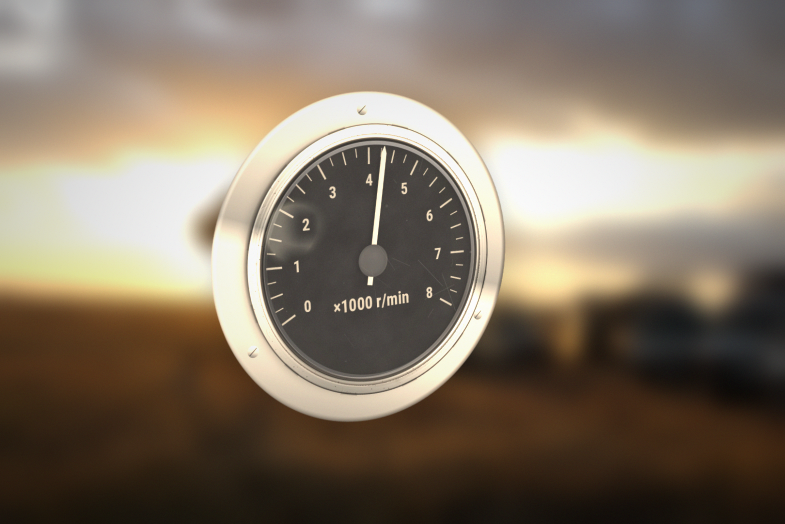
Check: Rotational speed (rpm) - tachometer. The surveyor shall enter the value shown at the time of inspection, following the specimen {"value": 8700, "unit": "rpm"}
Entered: {"value": 4250, "unit": "rpm"}
